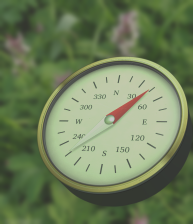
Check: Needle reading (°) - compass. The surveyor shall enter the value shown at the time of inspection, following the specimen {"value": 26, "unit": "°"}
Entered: {"value": 45, "unit": "°"}
